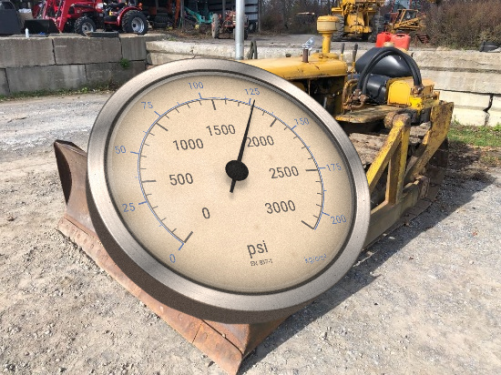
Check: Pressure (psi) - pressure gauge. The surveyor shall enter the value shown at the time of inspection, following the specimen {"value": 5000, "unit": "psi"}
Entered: {"value": 1800, "unit": "psi"}
